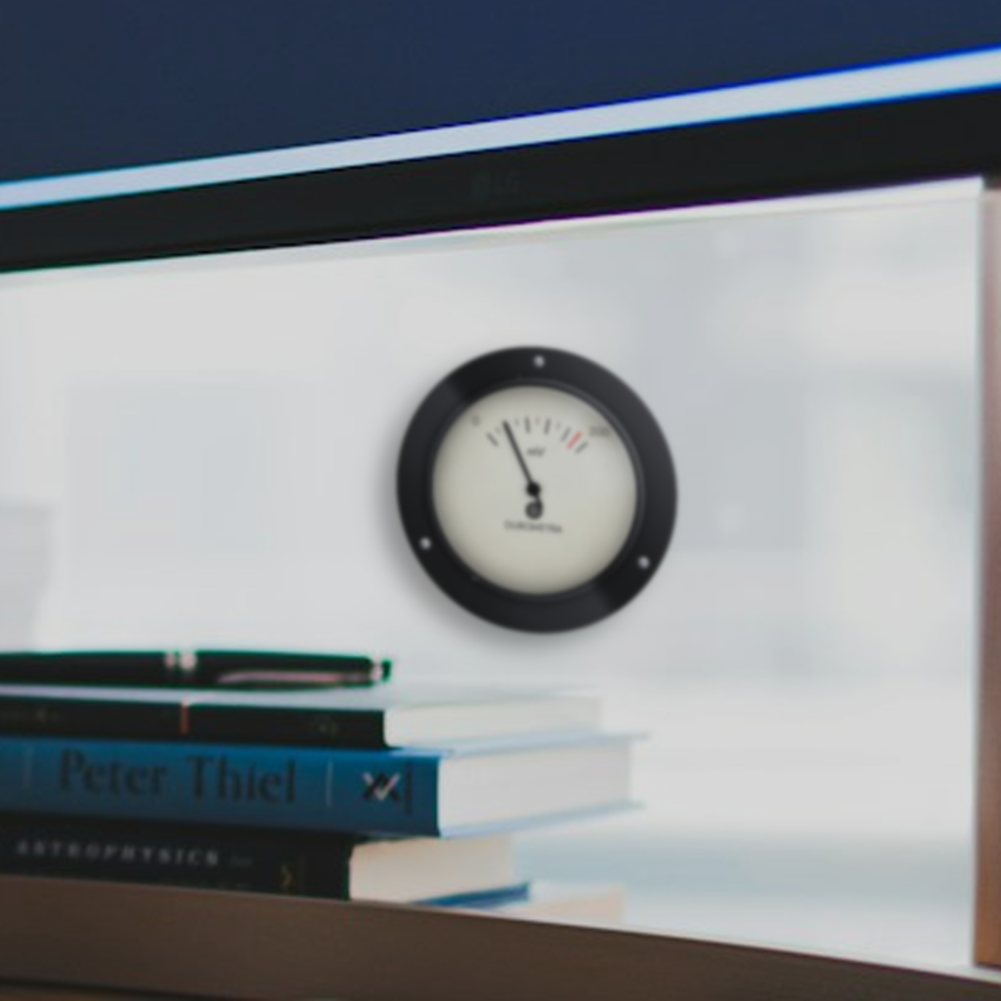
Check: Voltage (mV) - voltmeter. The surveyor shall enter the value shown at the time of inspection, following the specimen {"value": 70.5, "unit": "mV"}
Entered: {"value": 40, "unit": "mV"}
